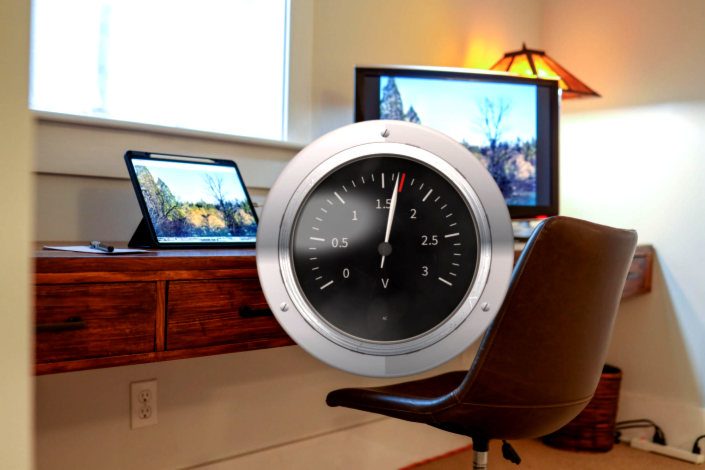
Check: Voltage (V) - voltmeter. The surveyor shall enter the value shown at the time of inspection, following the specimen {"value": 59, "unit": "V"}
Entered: {"value": 1.65, "unit": "V"}
